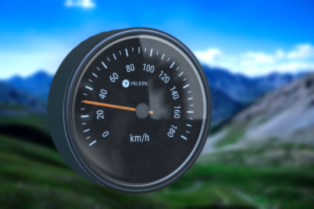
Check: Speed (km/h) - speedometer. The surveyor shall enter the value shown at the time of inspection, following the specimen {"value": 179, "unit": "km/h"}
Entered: {"value": 30, "unit": "km/h"}
